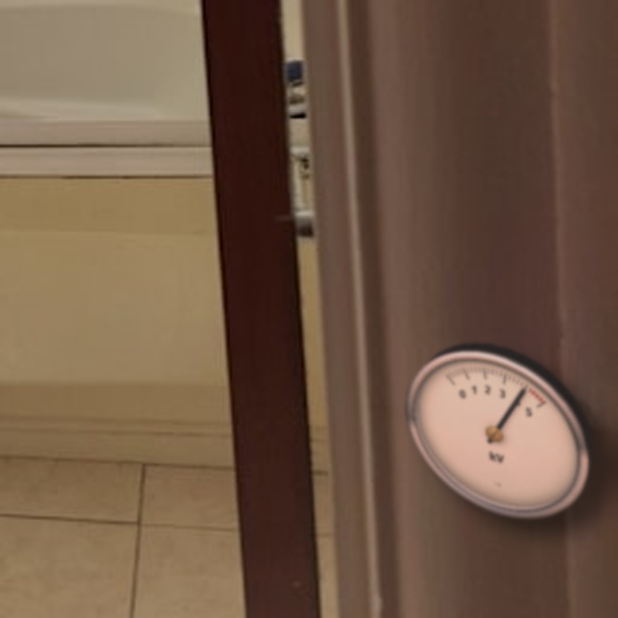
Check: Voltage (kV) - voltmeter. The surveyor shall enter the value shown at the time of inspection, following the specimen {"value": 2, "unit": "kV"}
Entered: {"value": 4, "unit": "kV"}
